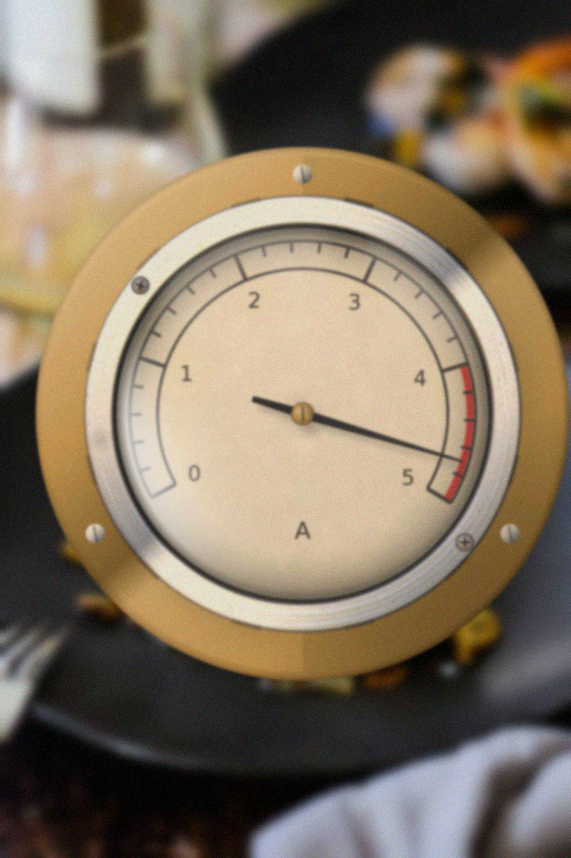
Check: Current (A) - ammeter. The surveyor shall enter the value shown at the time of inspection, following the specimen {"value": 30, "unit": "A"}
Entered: {"value": 4.7, "unit": "A"}
